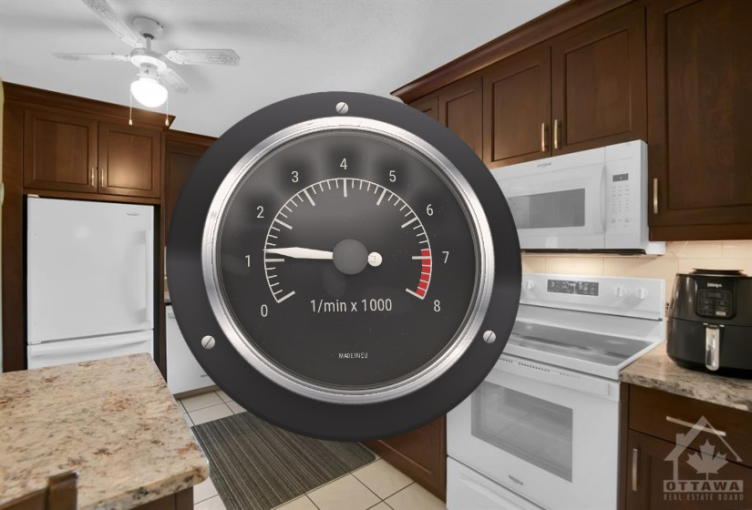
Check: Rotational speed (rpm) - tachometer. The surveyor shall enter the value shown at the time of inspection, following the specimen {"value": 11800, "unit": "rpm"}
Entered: {"value": 1200, "unit": "rpm"}
